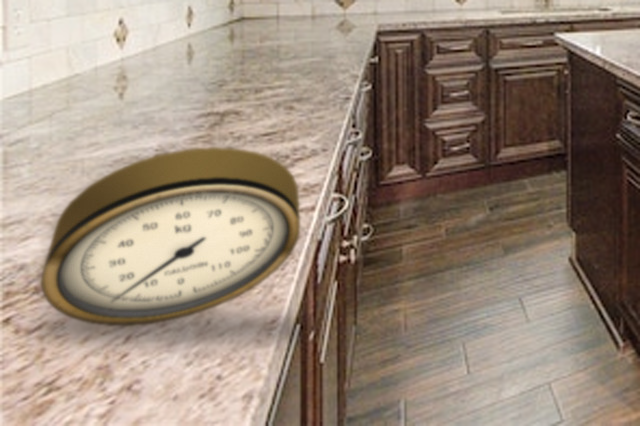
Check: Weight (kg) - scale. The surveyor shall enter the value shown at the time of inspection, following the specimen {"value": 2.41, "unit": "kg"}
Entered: {"value": 15, "unit": "kg"}
